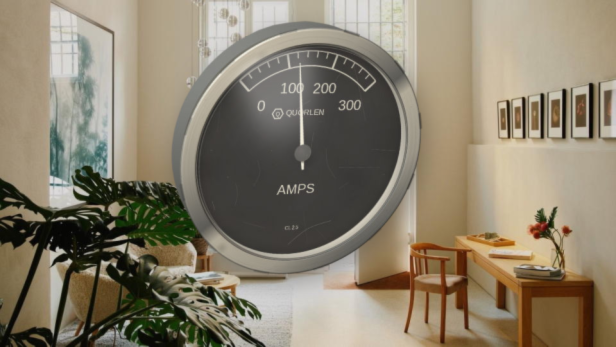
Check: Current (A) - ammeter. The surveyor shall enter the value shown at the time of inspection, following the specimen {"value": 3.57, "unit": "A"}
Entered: {"value": 120, "unit": "A"}
